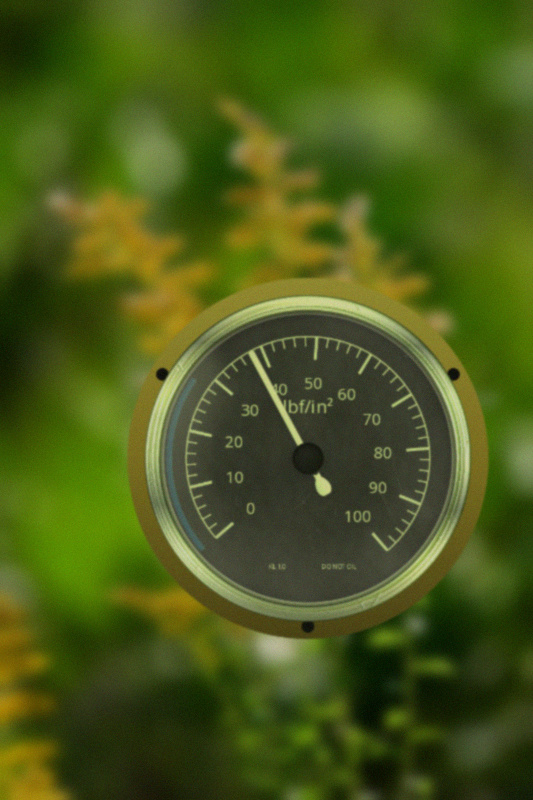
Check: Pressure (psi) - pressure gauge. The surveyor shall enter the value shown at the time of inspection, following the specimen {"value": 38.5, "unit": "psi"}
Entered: {"value": 38, "unit": "psi"}
